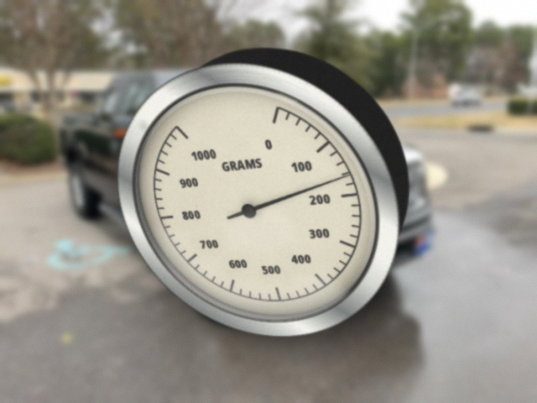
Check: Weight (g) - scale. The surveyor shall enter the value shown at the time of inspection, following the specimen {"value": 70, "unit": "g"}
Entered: {"value": 160, "unit": "g"}
